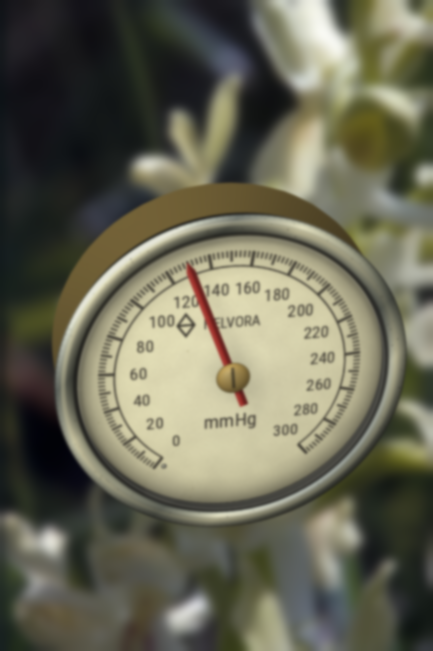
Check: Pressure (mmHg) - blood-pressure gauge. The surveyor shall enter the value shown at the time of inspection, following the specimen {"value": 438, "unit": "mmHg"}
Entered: {"value": 130, "unit": "mmHg"}
